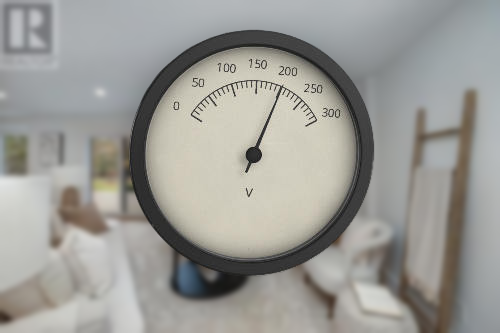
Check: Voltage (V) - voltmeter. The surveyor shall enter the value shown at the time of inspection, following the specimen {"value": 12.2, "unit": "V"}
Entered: {"value": 200, "unit": "V"}
